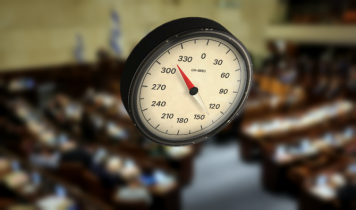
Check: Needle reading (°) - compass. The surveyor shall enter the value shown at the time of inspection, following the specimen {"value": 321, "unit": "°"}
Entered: {"value": 315, "unit": "°"}
